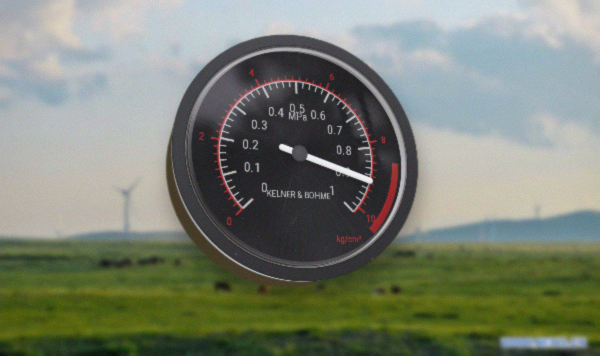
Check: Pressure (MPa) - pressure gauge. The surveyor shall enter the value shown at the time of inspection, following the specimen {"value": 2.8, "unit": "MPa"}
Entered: {"value": 0.9, "unit": "MPa"}
